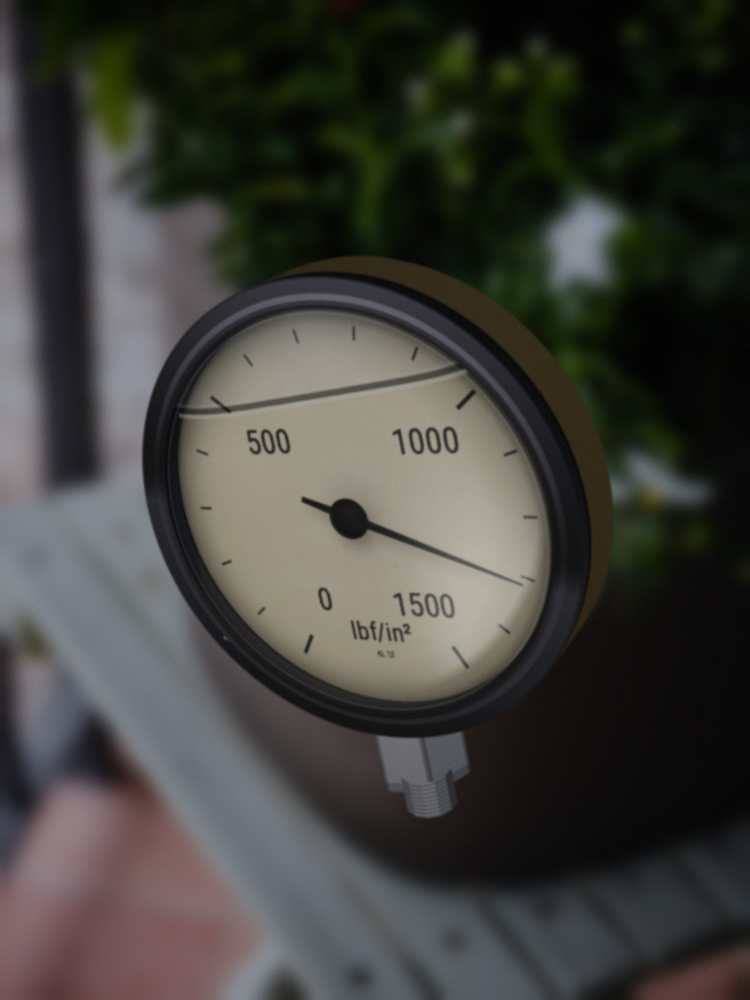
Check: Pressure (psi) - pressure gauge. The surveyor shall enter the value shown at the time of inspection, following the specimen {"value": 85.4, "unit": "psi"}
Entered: {"value": 1300, "unit": "psi"}
